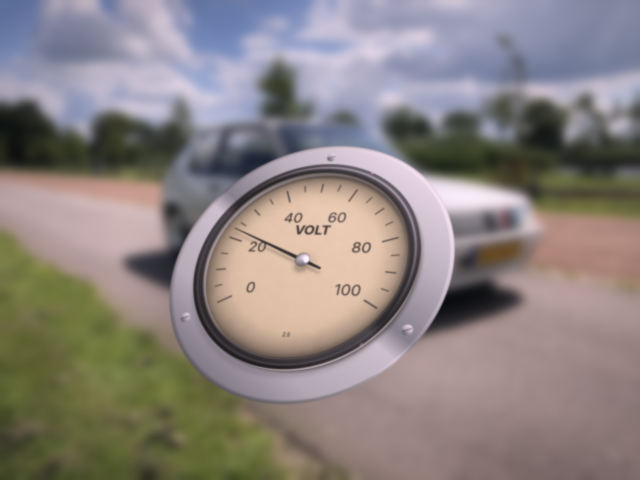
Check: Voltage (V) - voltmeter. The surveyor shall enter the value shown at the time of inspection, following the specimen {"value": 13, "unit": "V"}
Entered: {"value": 22.5, "unit": "V"}
